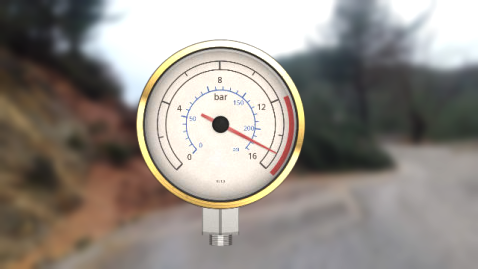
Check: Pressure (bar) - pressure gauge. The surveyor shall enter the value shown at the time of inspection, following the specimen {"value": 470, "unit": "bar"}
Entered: {"value": 15, "unit": "bar"}
